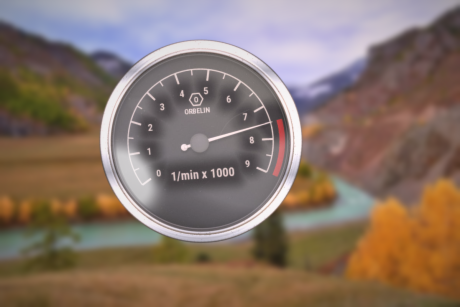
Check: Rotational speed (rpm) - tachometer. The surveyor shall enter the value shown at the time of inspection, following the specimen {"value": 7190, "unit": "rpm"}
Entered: {"value": 7500, "unit": "rpm"}
